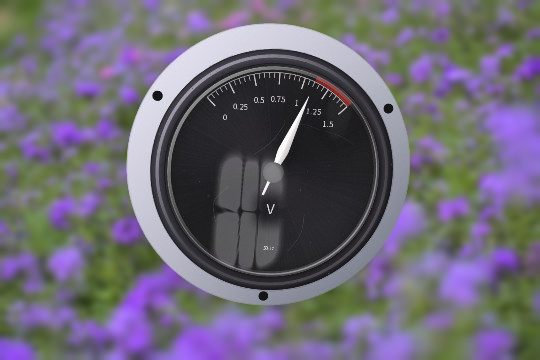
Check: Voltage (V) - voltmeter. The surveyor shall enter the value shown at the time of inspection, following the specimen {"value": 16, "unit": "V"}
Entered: {"value": 1.1, "unit": "V"}
